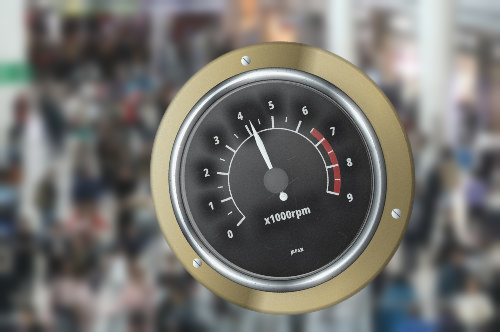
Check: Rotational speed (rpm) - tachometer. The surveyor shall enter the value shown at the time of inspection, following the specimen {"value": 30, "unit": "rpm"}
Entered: {"value": 4250, "unit": "rpm"}
